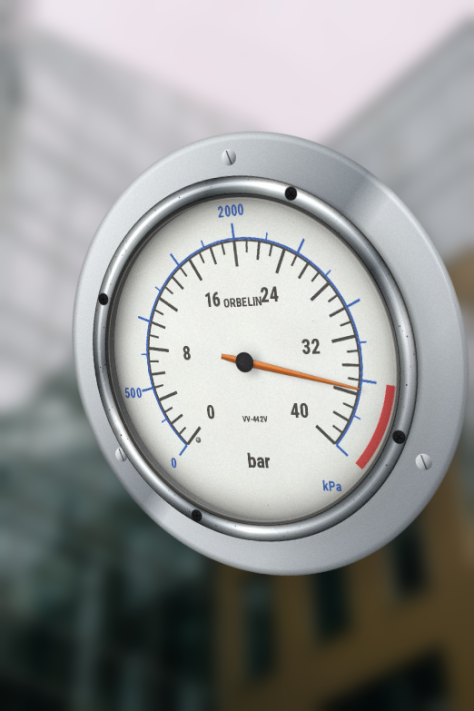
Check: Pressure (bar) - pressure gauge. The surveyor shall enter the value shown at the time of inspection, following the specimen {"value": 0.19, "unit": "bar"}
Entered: {"value": 35.5, "unit": "bar"}
